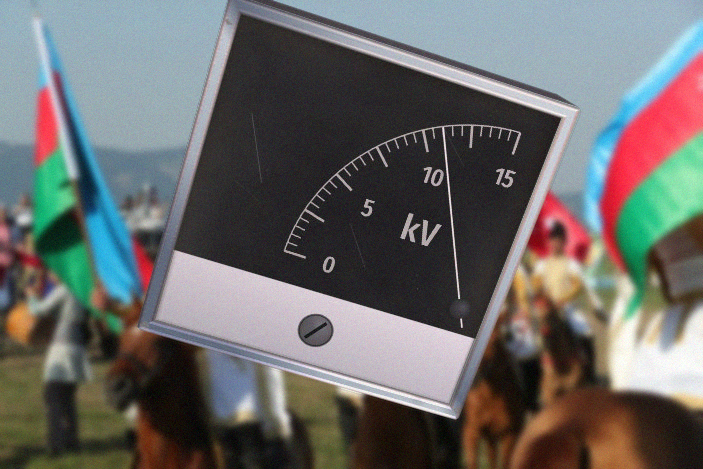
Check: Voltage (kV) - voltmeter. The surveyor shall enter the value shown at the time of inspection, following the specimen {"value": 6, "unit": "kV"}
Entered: {"value": 11, "unit": "kV"}
